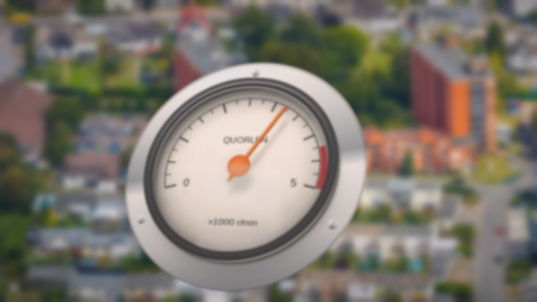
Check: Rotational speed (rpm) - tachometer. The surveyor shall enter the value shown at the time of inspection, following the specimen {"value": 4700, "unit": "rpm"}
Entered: {"value": 3250, "unit": "rpm"}
